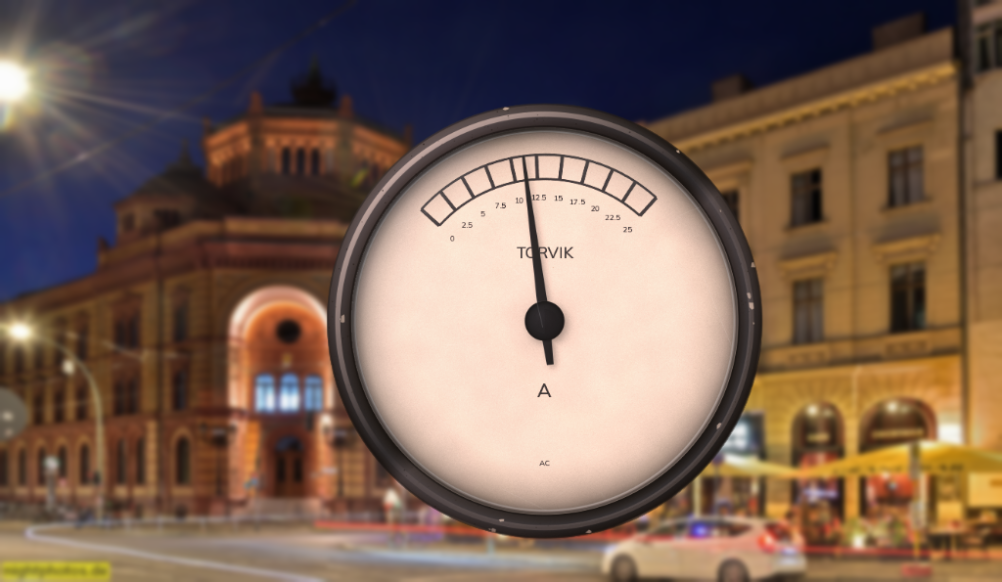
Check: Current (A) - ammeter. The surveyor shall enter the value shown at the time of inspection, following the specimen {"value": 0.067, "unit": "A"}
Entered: {"value": 11.25, "unit": "A"}
